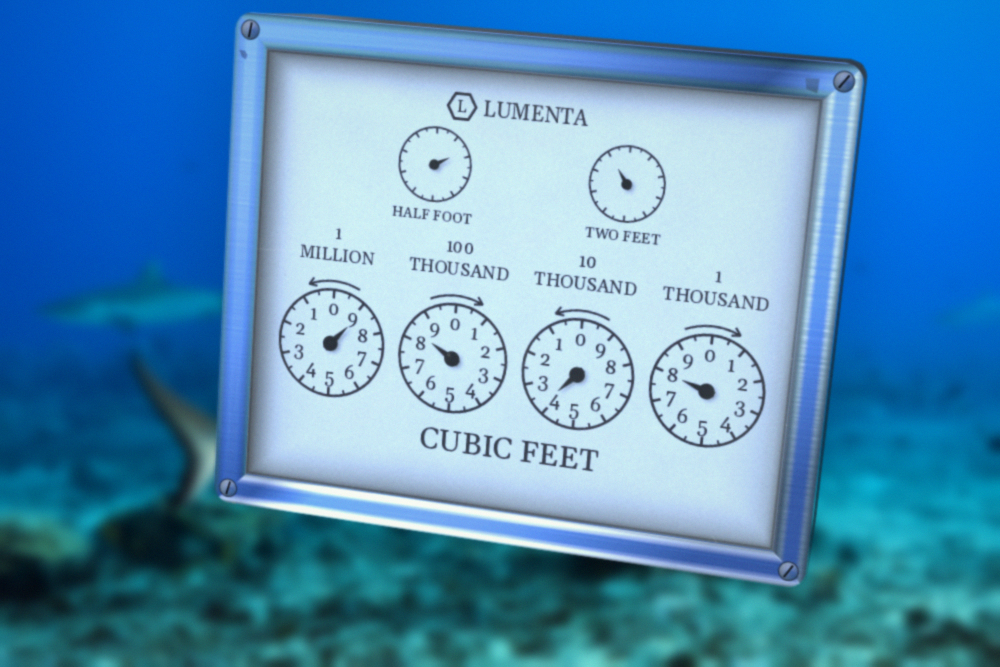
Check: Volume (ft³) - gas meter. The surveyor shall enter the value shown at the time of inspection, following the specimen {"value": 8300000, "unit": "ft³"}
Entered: {"value": 883800, "unit": "ft³"}
